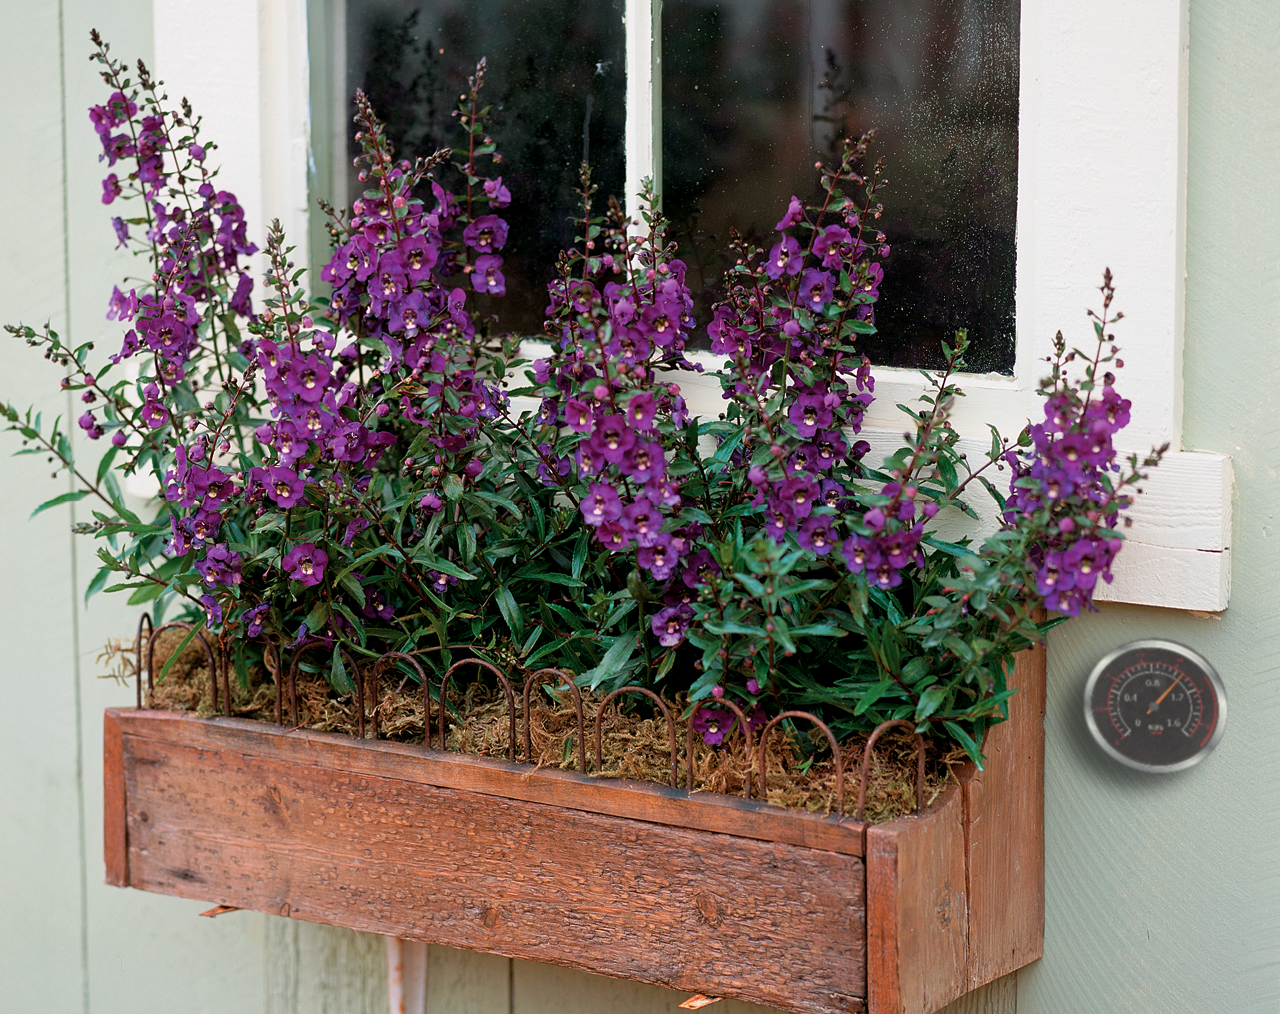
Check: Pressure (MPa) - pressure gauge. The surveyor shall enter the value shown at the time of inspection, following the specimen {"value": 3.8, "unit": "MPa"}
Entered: {"value": 1.05, "unit": "MPa"}
